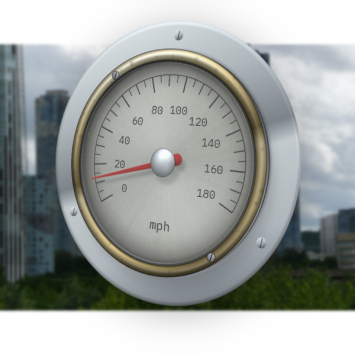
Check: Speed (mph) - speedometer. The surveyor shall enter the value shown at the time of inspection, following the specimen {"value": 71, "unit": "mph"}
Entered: {"value": 12.5, "unit": "mph"}
